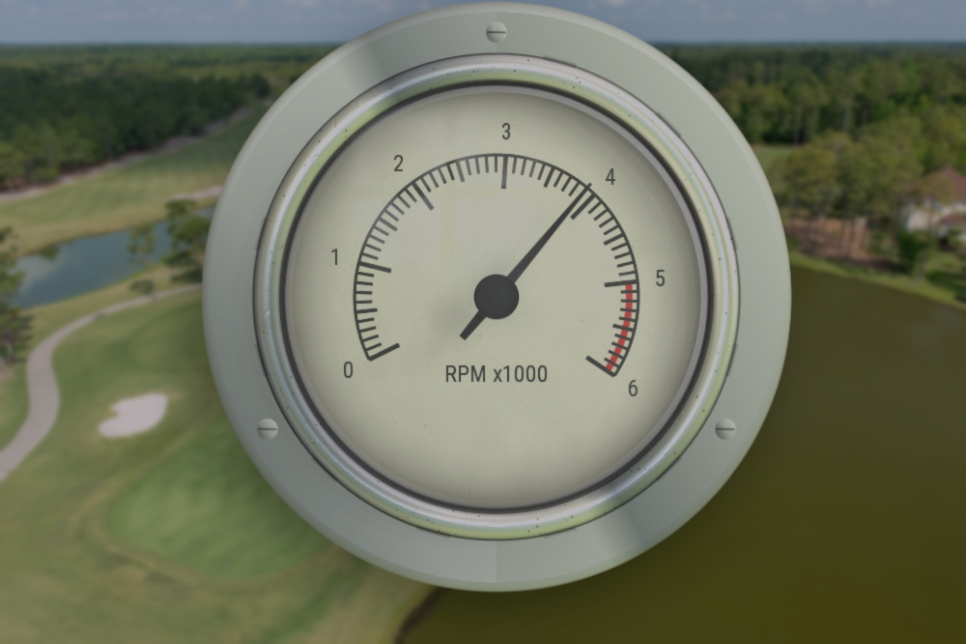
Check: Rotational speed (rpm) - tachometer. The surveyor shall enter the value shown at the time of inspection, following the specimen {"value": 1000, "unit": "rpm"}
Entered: {"value": 3900, "unit": "rpm"}
